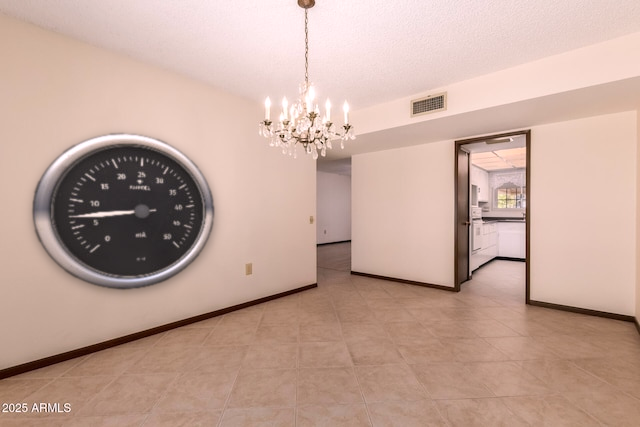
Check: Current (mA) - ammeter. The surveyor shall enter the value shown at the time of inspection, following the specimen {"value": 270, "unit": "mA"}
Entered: {"value": 7, "unit": "mA"}
